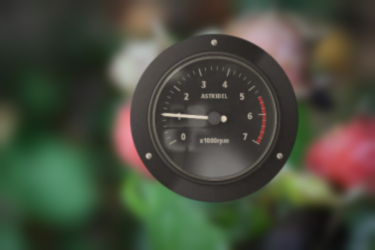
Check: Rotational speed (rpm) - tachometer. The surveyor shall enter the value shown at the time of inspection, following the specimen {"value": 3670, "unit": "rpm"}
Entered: {"value": 1000, "unit": "rpm"}
